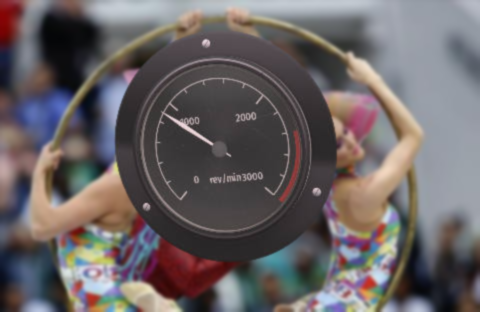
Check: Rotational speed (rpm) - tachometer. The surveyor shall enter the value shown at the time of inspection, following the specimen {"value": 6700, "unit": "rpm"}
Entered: {"value": 900, "unit": "rpm"}
